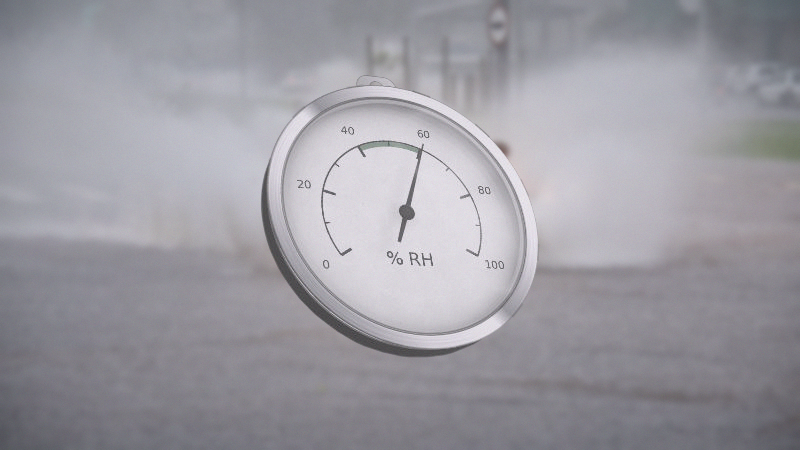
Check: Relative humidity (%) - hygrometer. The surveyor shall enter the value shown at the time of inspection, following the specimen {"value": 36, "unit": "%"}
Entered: {"value": 60, "unit": "%"}
